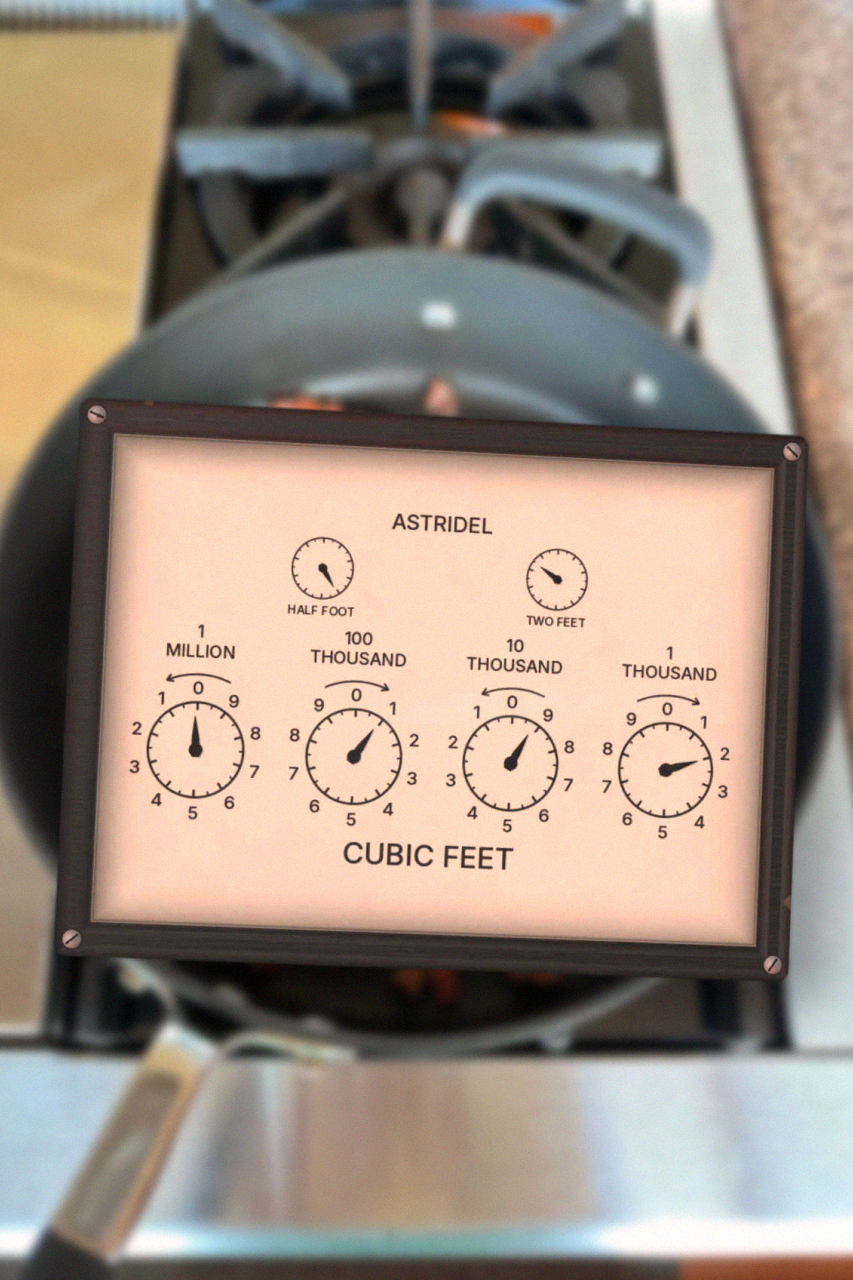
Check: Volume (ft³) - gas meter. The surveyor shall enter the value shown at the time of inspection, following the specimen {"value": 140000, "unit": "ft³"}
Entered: {"value": 9200, "unit": "ft³"}
